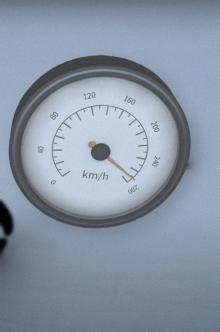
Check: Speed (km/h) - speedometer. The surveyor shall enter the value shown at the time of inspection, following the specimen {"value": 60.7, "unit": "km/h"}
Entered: {"value": 270, "unit": "km/h"}
